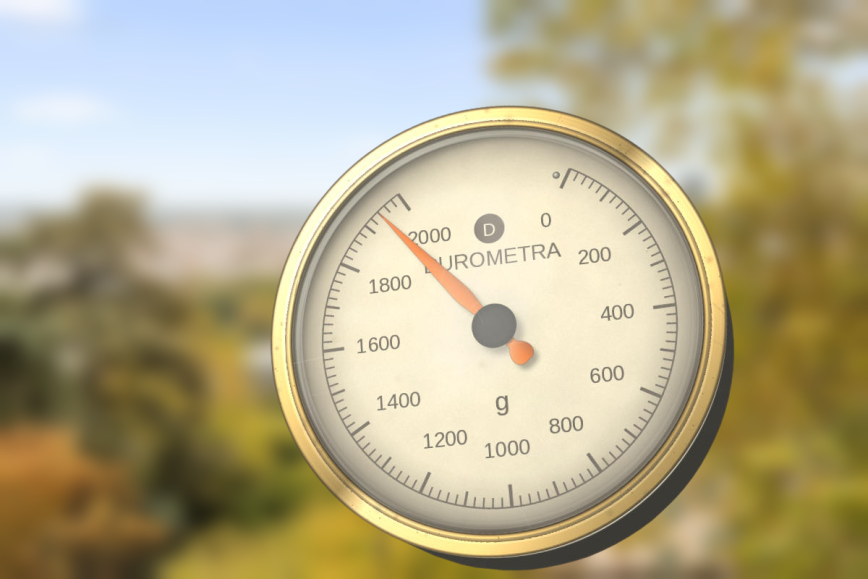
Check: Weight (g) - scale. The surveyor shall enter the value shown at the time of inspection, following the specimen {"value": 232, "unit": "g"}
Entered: {"value": 1940, "unit": "g"}
